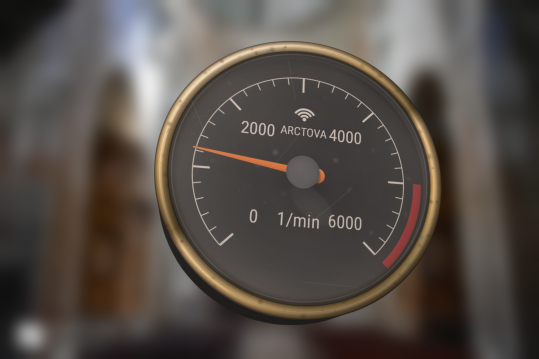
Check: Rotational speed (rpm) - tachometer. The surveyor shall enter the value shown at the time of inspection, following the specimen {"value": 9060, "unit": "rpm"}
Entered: {"value": 1200, "unit": "rpm"}
